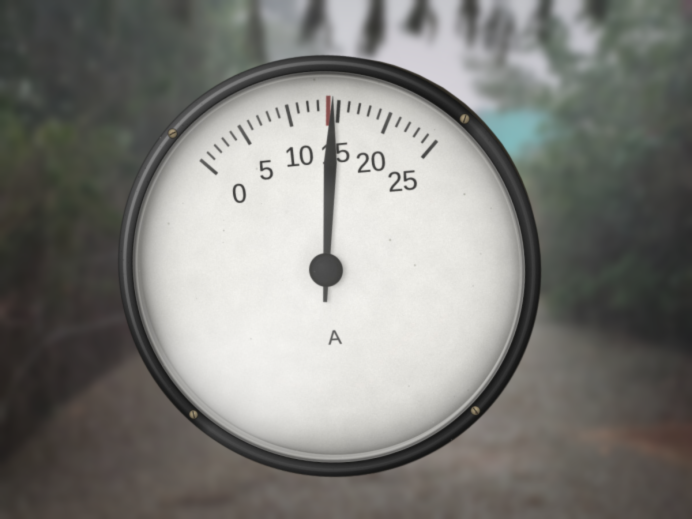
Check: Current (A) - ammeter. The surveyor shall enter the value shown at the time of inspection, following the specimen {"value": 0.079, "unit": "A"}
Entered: {"value": 14.5, "unit": "A"}
